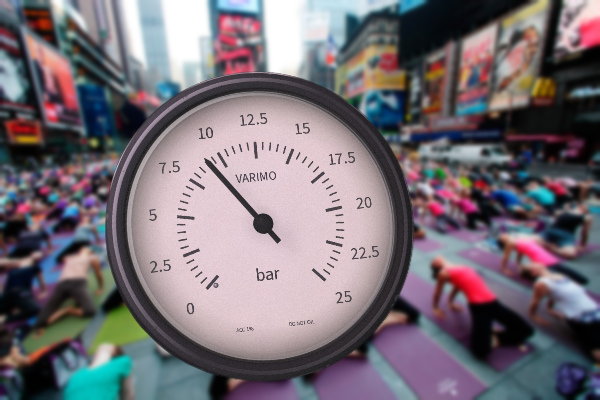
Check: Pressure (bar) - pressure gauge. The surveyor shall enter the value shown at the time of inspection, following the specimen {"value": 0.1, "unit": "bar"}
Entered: {"value": 9, "unit": "bar"}
